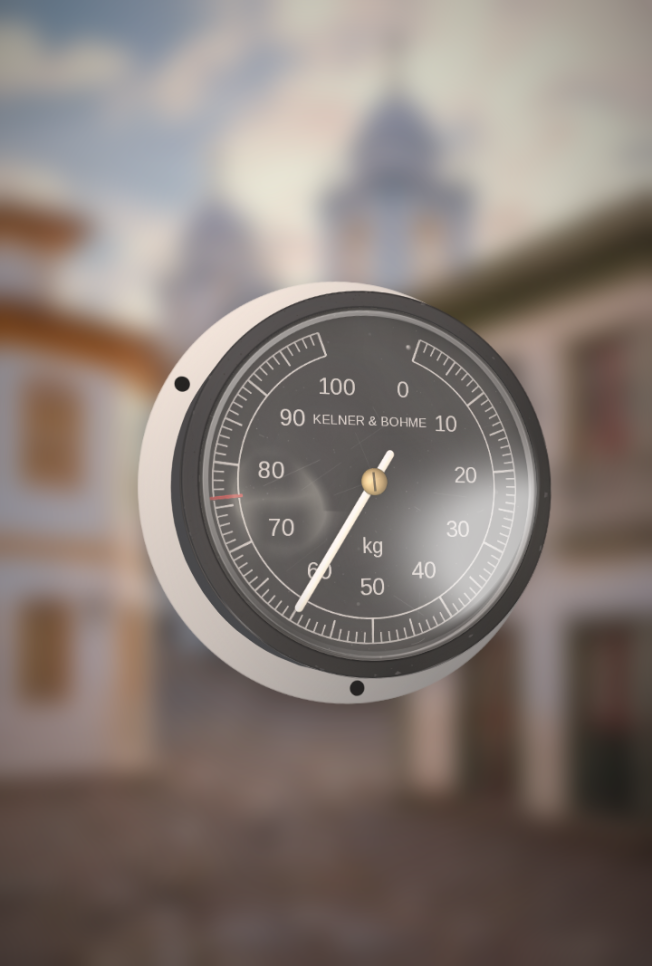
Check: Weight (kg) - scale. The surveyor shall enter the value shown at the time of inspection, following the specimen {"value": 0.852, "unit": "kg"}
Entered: {"value": 60, "unit": "kg"}
